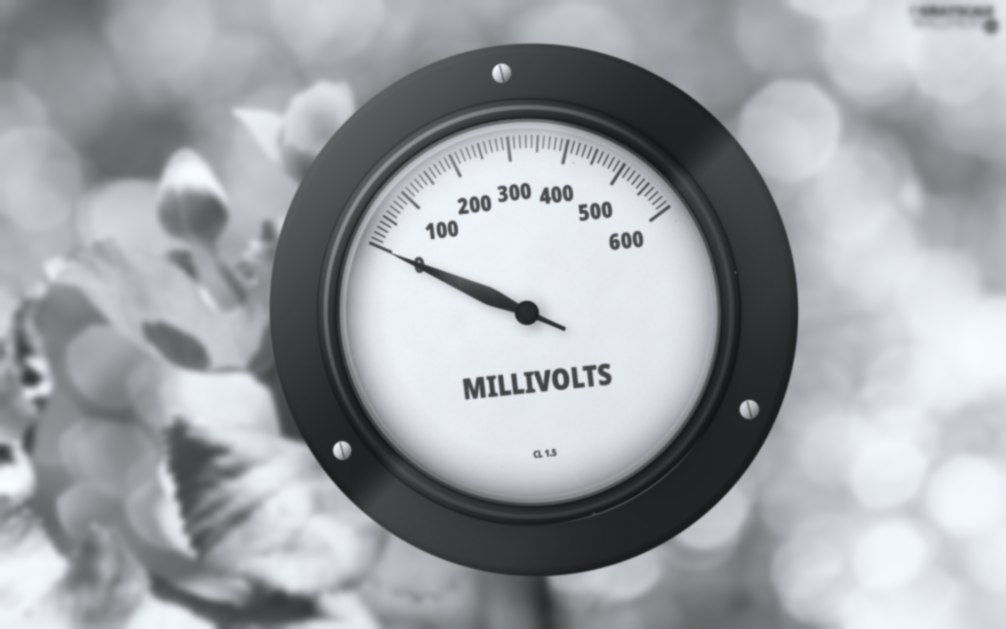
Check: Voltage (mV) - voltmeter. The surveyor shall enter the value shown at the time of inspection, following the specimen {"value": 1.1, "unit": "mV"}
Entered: {"value": 0, "unit": "mV"}
